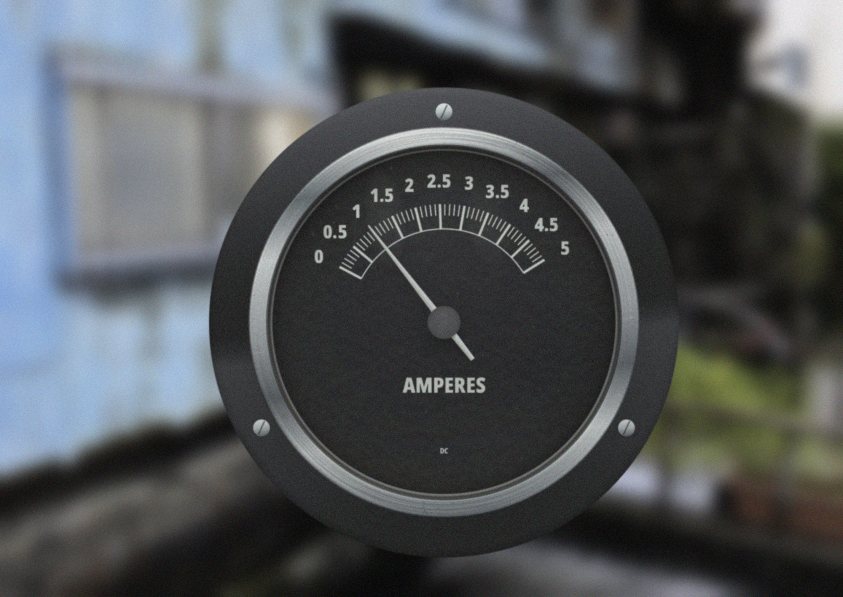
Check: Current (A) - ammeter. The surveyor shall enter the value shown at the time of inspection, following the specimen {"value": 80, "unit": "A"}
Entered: {"value": 1, "unit": "A"}
